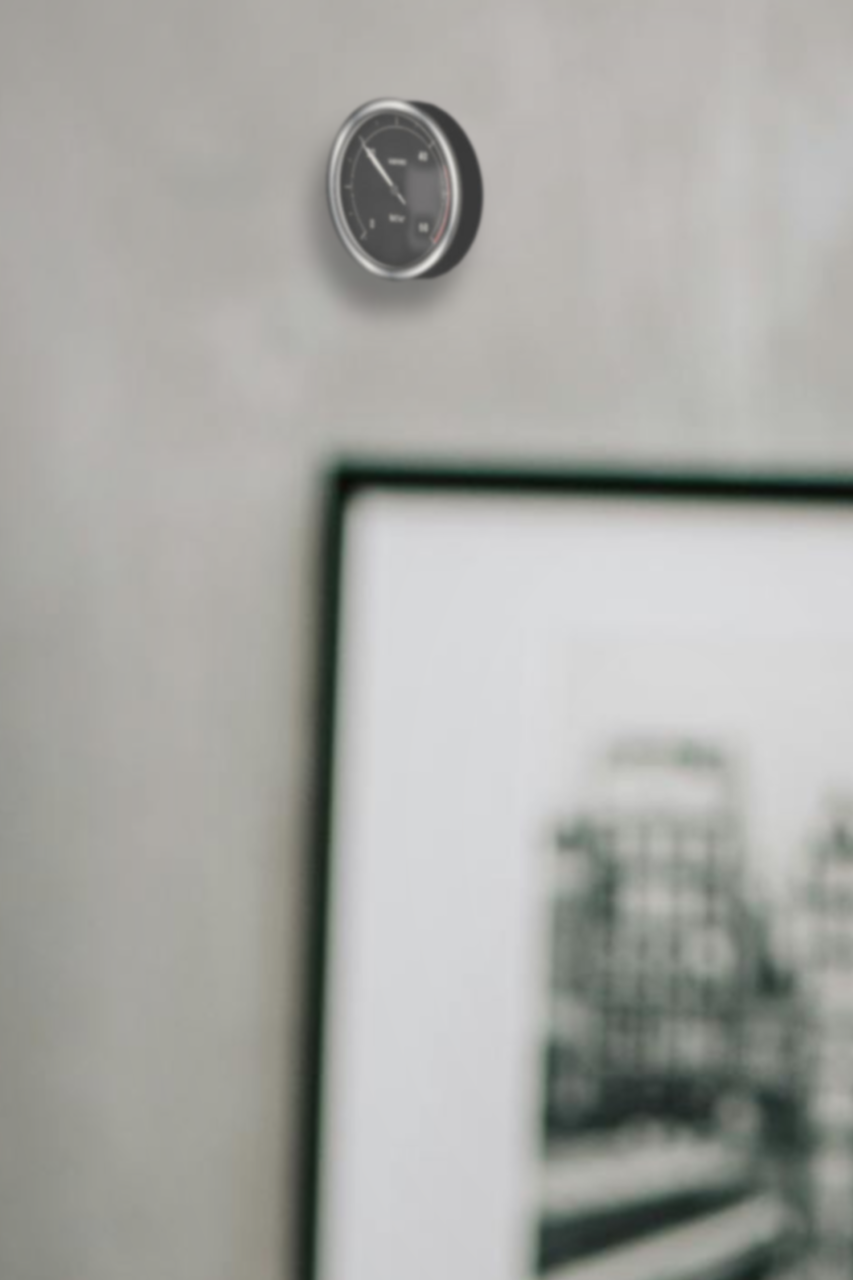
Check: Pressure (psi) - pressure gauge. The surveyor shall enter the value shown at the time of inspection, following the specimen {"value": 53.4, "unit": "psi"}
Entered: {"value": 20, "unit": "psi"}
